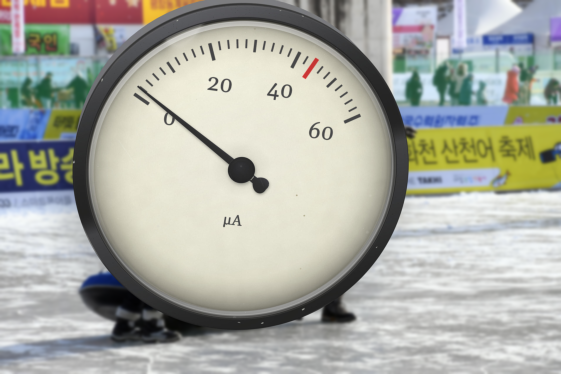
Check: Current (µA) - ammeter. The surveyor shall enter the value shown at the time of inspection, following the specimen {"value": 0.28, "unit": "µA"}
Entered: {"value": 2, "unit": "µA"}
